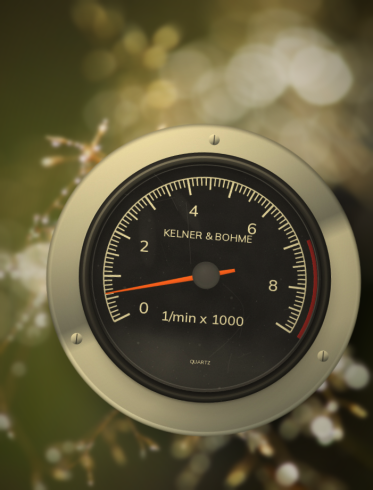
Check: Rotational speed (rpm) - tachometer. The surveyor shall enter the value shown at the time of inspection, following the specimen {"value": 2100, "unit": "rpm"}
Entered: {"value": 600, "unit": "rpm"}
